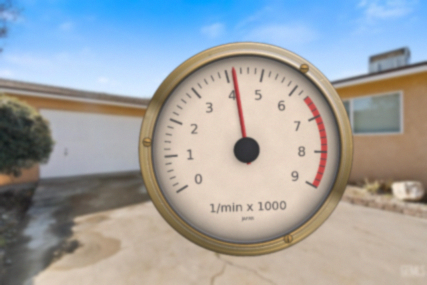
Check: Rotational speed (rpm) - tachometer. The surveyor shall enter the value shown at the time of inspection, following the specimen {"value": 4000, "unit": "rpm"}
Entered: {"value": 4200, "unit": "rpm"}
